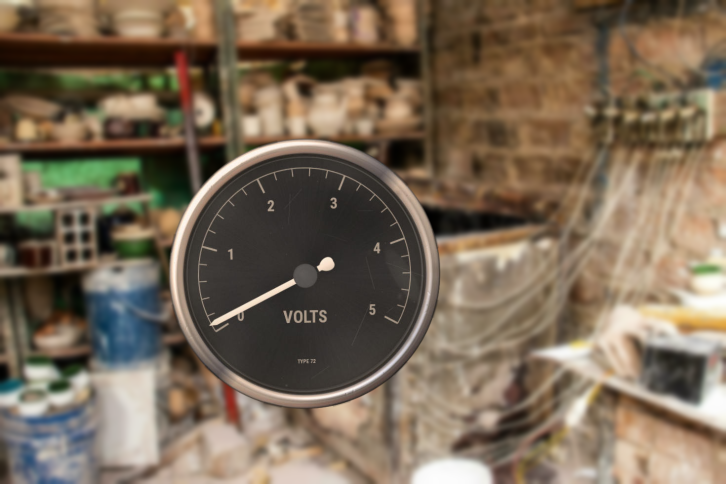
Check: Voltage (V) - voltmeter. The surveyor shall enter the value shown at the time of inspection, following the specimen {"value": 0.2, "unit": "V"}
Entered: {"value": 0.1, "unit": "V"}
